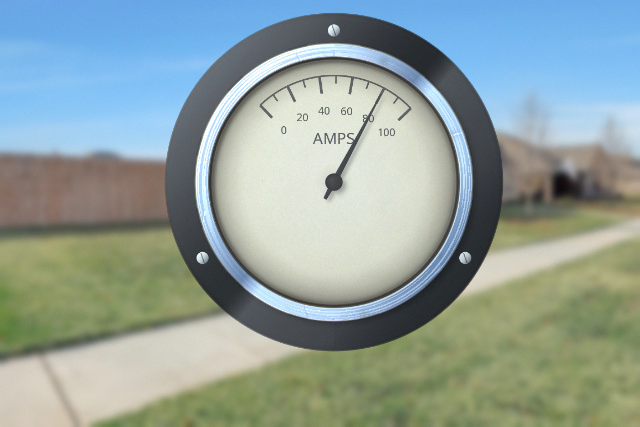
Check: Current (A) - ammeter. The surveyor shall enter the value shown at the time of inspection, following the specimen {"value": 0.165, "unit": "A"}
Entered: {"value": 80, "unit": "A"}
